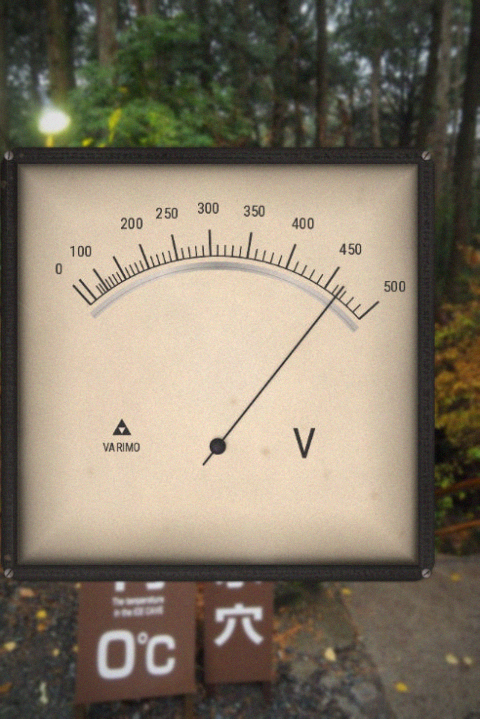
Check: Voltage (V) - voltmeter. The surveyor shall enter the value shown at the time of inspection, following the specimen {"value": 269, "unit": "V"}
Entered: {"value": 465, "unit": "V"}
